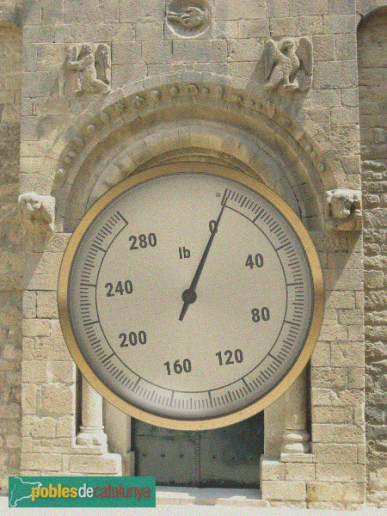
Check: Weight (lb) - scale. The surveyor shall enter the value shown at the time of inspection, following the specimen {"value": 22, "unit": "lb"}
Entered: {"value": 2, "unit": "lb"}
